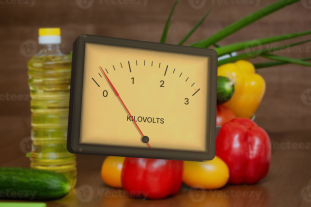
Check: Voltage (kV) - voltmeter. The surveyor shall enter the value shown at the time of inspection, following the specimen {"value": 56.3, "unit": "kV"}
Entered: {"value": 0.3, "unit": "kV"}
